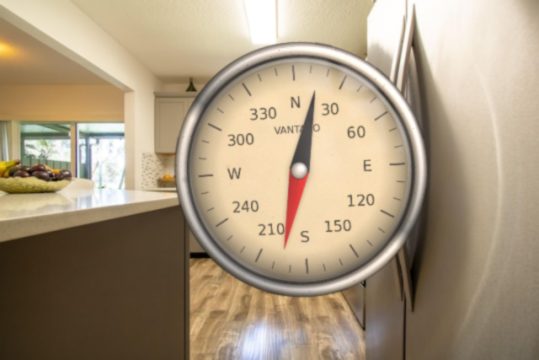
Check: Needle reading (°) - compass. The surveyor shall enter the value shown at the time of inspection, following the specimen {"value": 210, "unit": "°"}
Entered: {"value": 195, "unit": "°"}
